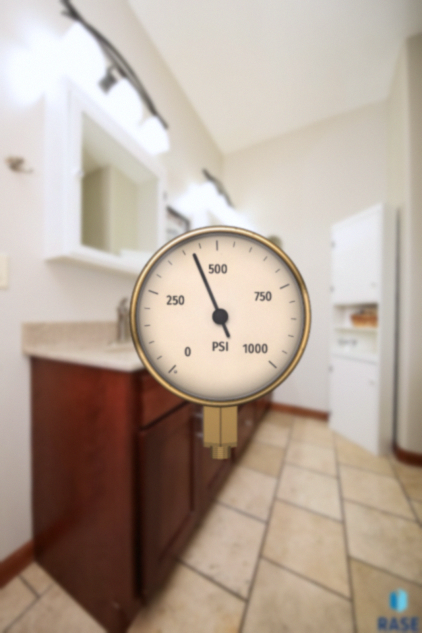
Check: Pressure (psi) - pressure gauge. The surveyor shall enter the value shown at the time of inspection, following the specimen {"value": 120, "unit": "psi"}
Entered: {"value": 425, "unit": "psi"}
